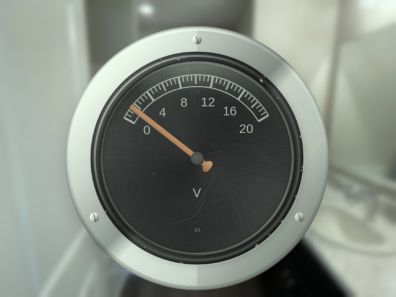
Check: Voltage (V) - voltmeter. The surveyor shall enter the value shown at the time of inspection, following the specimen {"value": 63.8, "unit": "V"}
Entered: {"value": 1.5, "unit": "V"}
